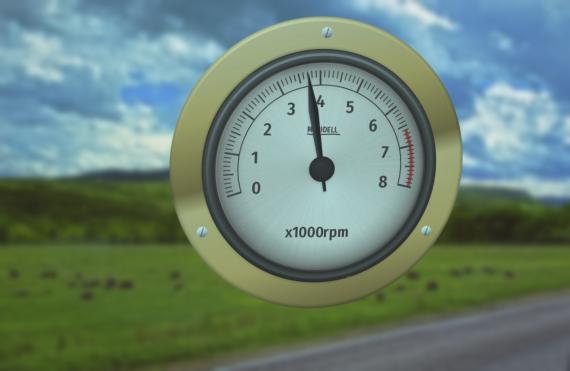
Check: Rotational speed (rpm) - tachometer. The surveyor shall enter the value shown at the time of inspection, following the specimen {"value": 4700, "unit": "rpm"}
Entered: {"value": 3700, "unit": "rpm"}
